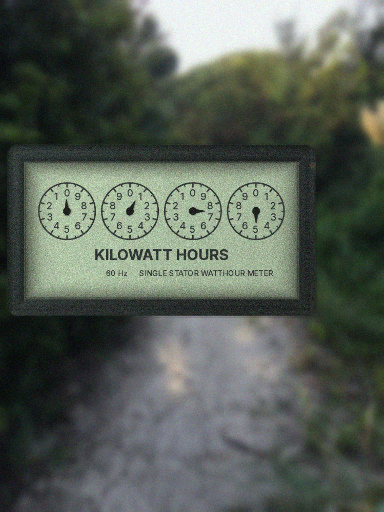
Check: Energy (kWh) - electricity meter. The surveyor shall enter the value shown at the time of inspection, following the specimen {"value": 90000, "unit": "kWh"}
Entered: {"value": 75, "unit": "kWh"}
